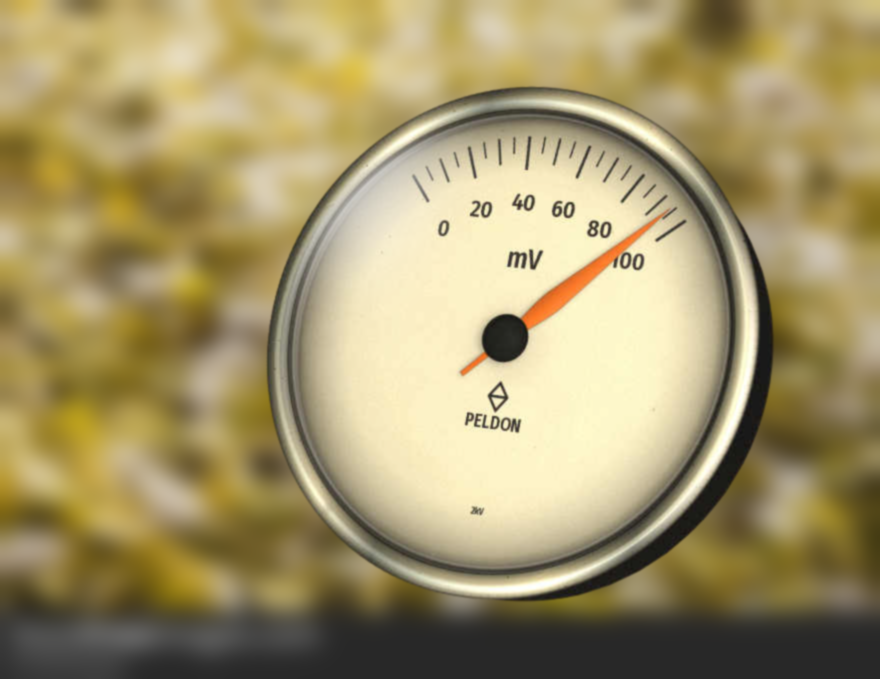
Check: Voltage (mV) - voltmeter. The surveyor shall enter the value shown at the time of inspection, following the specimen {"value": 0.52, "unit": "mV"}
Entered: {"value": 95, "unit": "mV"}
